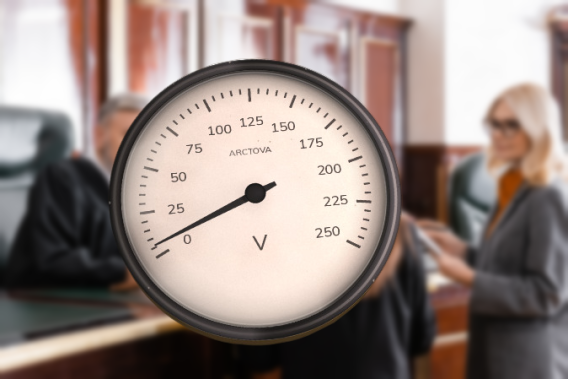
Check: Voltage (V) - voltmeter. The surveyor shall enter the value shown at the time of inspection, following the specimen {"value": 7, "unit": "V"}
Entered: {"value": 5, "unit": "V"}
